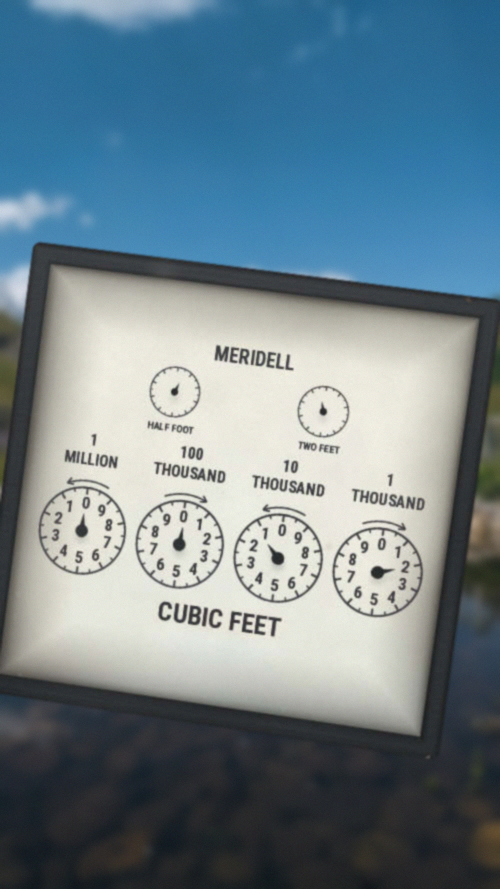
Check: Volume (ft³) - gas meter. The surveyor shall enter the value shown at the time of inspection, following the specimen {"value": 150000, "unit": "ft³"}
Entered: {"value": 1200, "unit": "ft³"}
